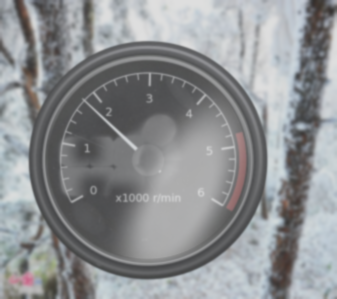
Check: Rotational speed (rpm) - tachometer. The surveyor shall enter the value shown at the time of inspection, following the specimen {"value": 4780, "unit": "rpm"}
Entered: {"value": 1800, "unit": "rpm"}
